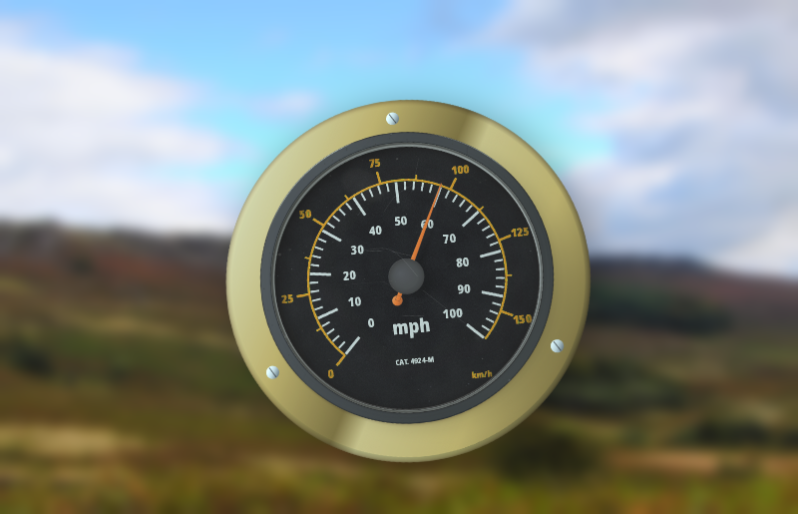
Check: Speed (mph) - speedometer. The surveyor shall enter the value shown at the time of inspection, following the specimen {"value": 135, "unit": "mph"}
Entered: {"value": 60, "unit": "mph"}
